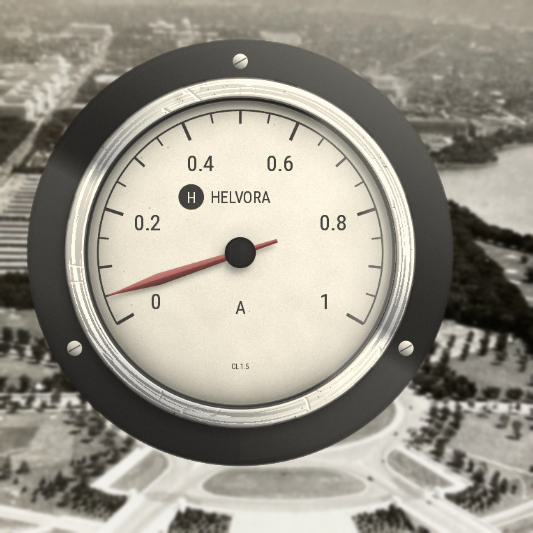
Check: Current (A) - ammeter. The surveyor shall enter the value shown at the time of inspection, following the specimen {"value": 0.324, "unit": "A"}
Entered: {"value": 0.05, "unit": "A"}
